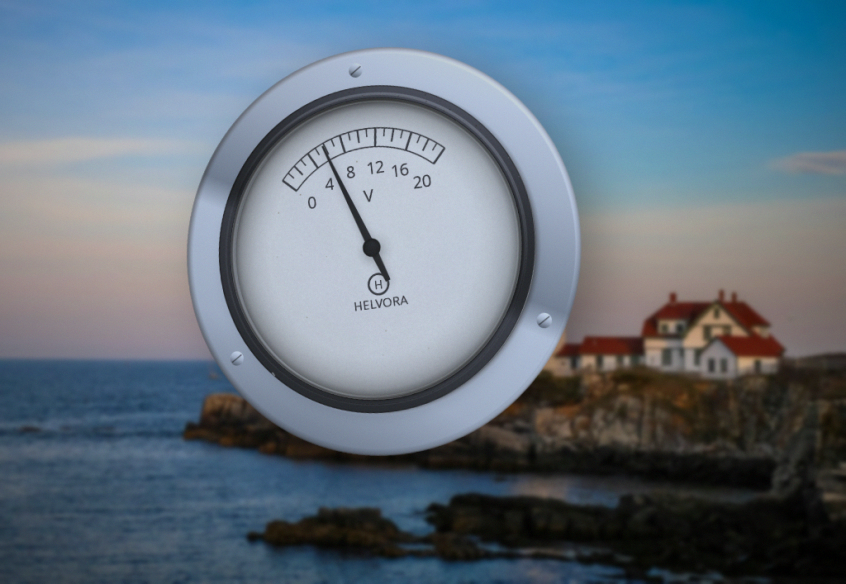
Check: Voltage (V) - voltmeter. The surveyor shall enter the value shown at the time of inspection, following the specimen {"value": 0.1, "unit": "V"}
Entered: {"value": 6, "unit": "V"}
